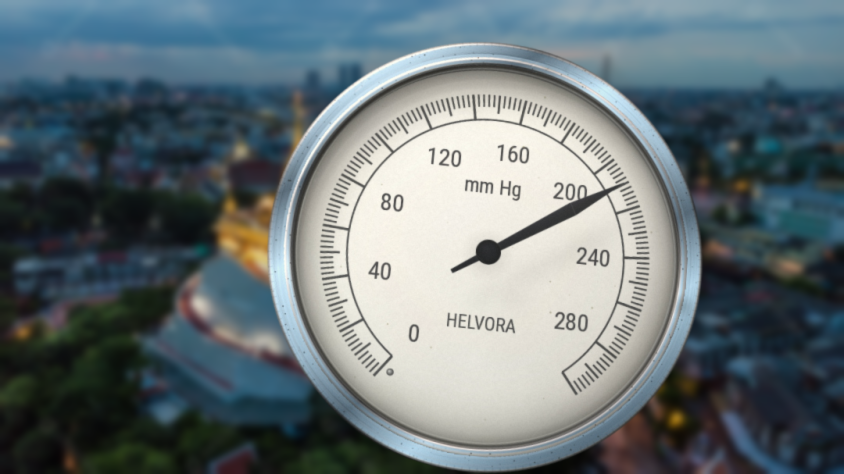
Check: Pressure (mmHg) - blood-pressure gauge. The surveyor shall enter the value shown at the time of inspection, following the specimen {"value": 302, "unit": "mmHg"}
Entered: {"value": 210, "unit": "mmHg"}
